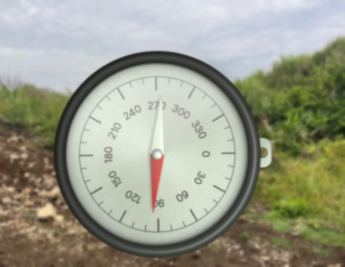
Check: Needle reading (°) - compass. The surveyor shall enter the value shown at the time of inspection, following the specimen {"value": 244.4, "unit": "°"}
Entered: {"value": 95, "unit": "°"}
